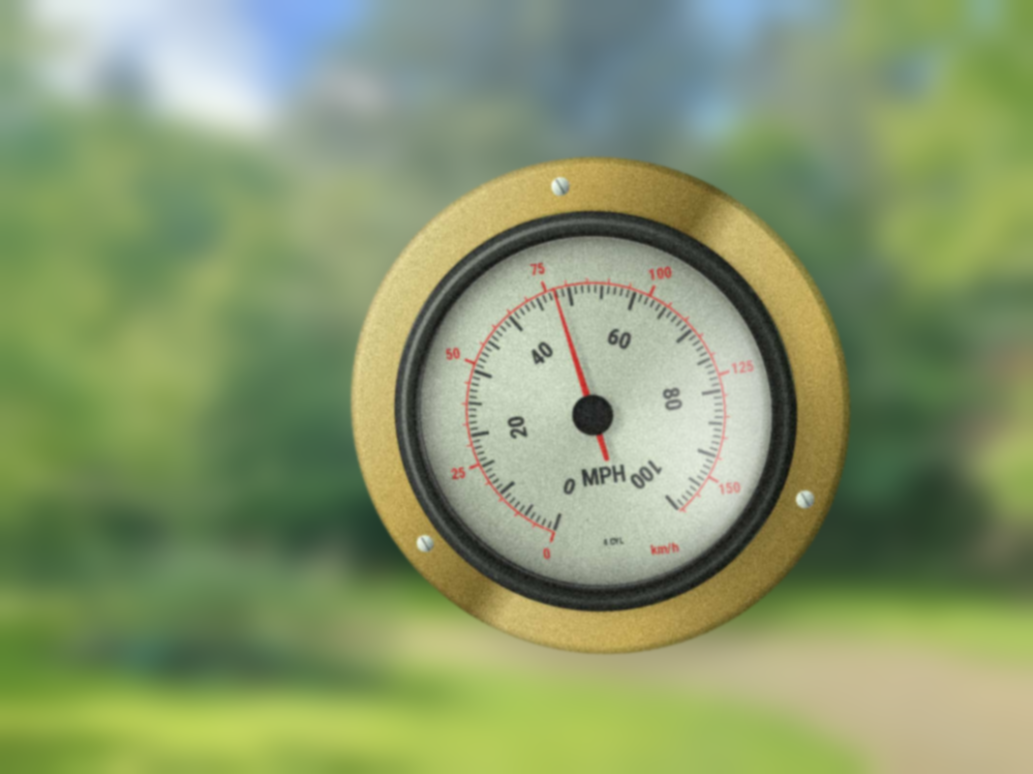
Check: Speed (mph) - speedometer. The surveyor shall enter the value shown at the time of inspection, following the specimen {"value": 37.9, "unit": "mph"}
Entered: {"value": 48, "unit": "mph"}
